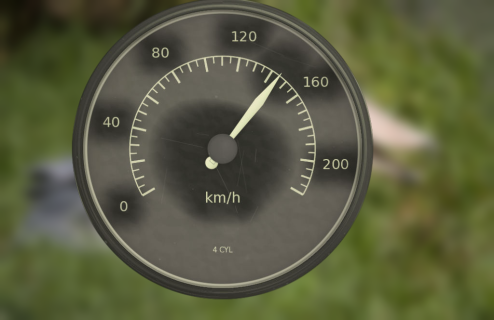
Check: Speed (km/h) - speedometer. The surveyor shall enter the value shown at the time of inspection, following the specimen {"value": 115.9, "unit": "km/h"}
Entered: {"value": 145, "unit": "km/h"}
